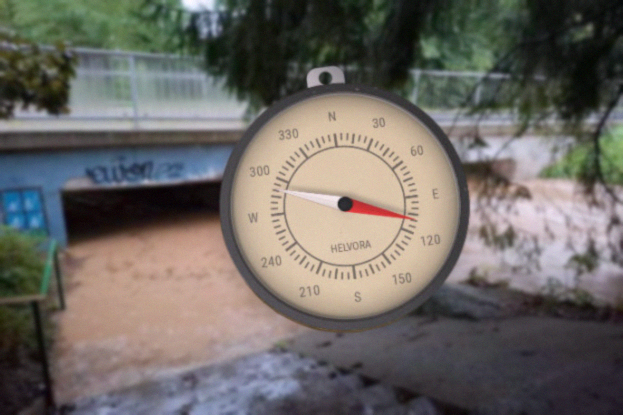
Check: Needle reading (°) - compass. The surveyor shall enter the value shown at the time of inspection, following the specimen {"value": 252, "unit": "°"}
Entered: {"value": 110, "unit": "°"}
